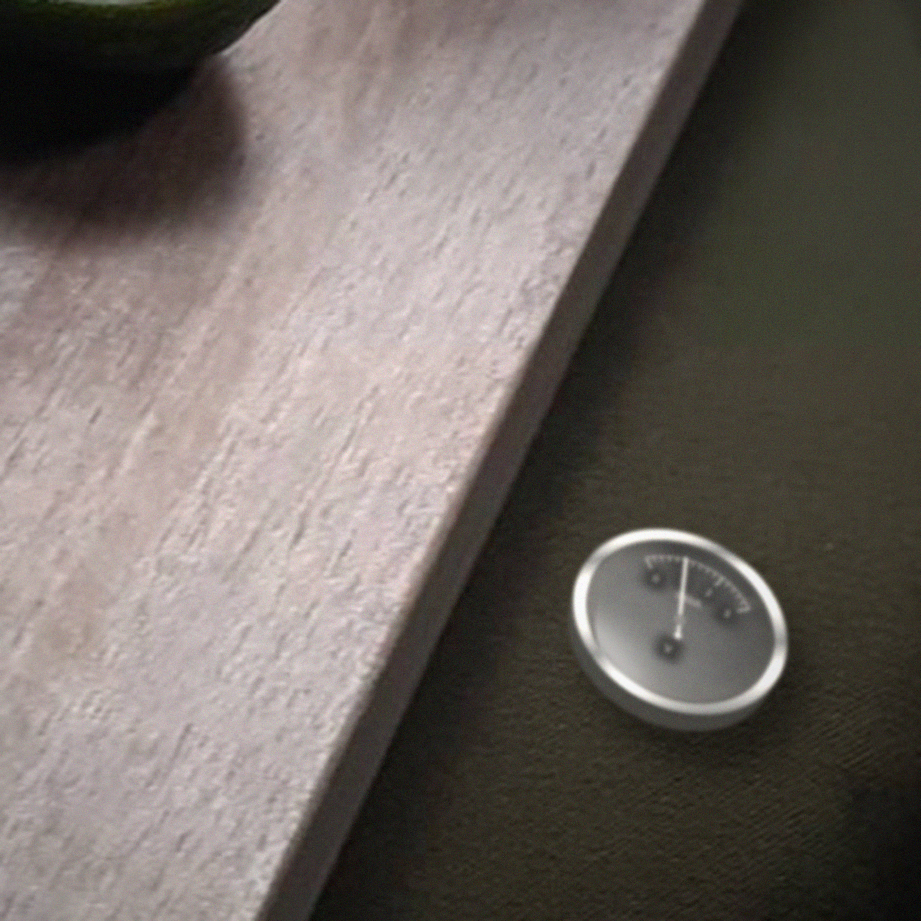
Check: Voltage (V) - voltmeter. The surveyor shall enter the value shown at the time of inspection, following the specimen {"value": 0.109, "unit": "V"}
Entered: {"value": 1, "unit": "V"}
